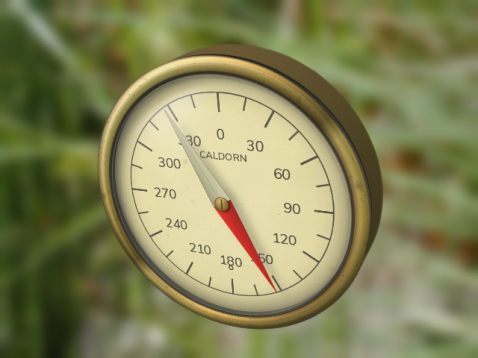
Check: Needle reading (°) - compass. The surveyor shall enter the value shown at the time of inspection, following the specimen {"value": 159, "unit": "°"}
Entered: {"value": 150, "unit": "°"}
